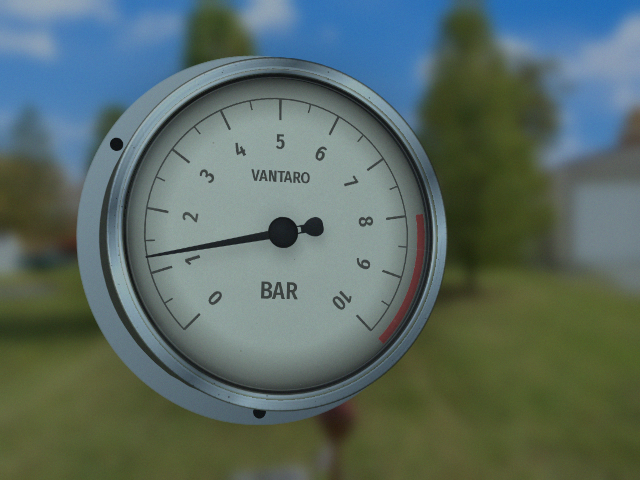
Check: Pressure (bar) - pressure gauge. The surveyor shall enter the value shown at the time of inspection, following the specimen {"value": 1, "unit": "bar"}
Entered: {"value": 1.25, "unit": "bar"}
